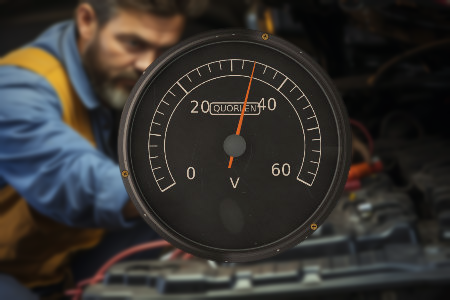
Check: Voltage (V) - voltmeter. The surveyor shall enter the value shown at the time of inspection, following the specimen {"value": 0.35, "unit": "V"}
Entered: {"value": 34, "unit": "V"}
